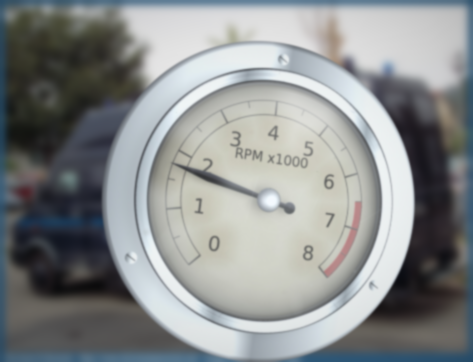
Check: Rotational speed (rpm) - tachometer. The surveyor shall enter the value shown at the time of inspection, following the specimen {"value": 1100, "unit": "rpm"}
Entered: {"value": 1750, "unit": "rpm"}
